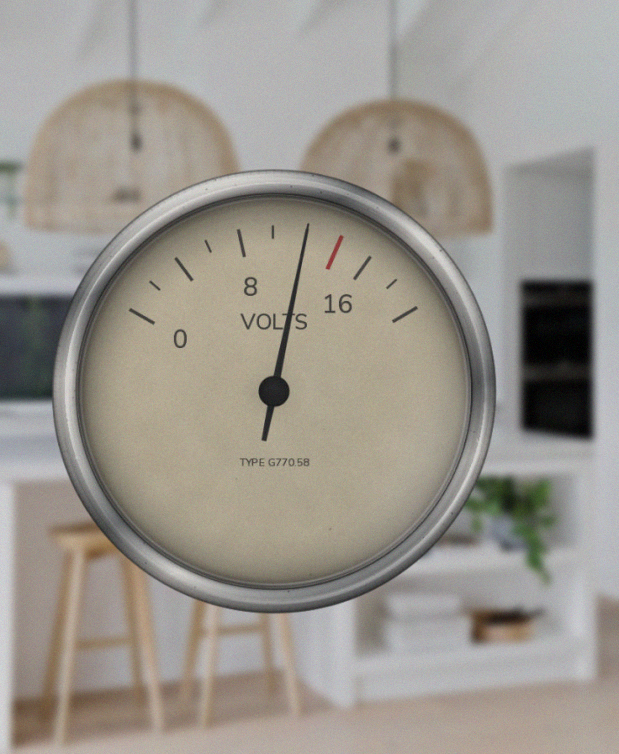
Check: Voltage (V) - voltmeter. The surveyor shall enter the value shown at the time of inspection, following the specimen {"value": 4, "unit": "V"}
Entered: {"value": 12, "unit": "V"}
